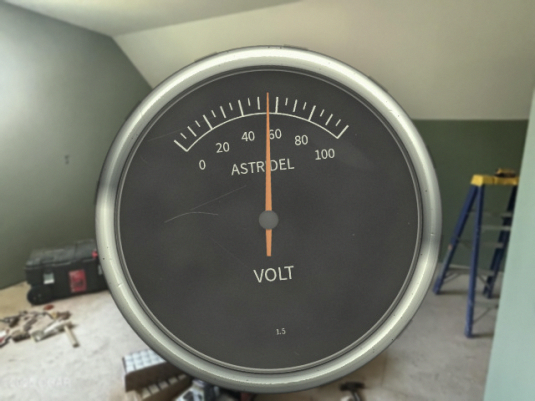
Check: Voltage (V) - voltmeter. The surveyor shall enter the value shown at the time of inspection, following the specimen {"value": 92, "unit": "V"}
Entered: {"value": 55, "unit": "V"}
